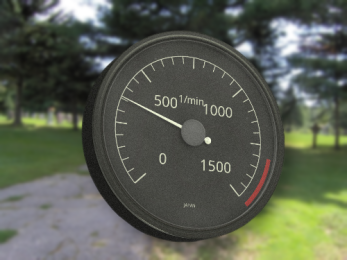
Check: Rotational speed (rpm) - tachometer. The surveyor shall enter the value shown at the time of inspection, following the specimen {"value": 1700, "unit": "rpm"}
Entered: {"value": 350, "unit": "rpm"}
